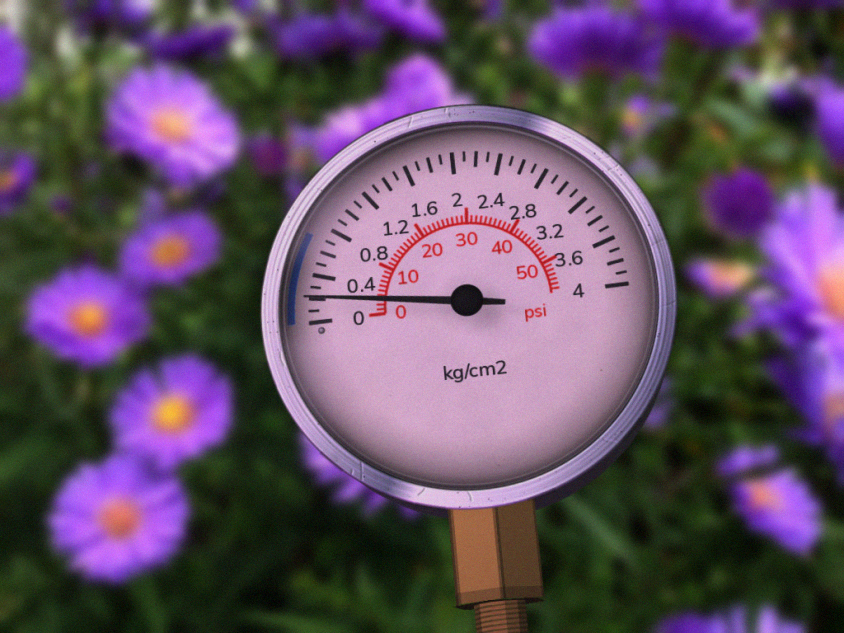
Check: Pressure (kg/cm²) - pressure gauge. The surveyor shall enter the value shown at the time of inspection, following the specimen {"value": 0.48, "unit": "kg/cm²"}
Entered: {"value": 0.2, "unit": "kg/cm²"}
